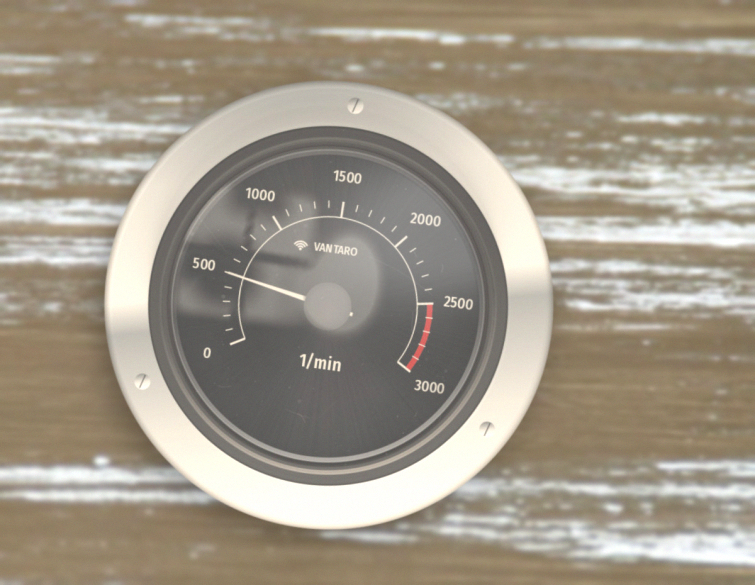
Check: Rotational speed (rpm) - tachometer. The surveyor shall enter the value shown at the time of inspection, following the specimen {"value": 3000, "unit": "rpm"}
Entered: {"value": 500, "unit": "rpm"}
